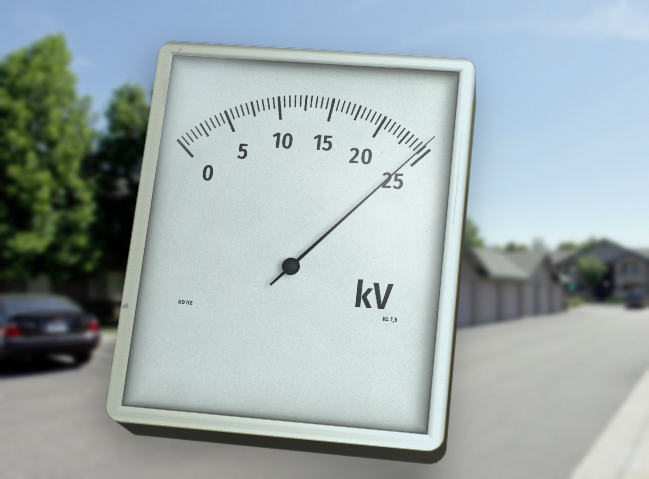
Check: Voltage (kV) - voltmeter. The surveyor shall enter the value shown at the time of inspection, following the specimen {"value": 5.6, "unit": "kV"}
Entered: {"value": 24.5, "unit": "kV"}
